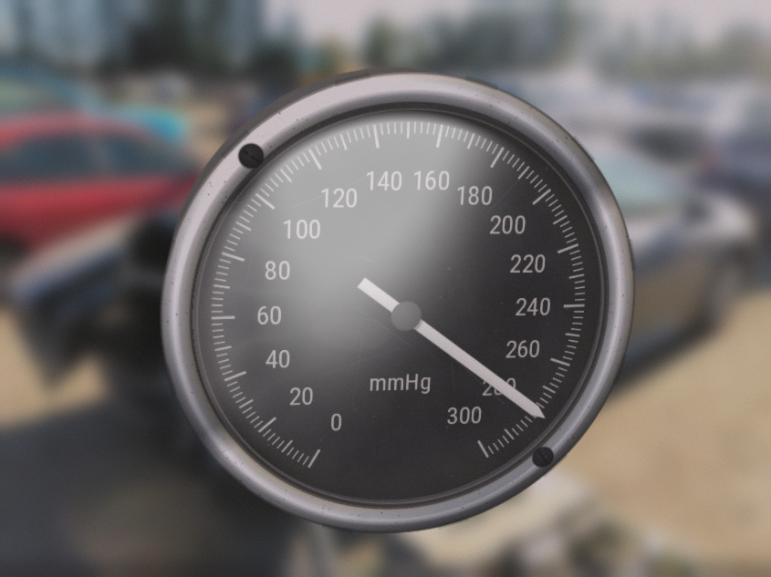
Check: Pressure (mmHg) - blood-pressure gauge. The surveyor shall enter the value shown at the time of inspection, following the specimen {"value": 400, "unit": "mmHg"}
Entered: {"value": 278, "unit": "mmHg"}
